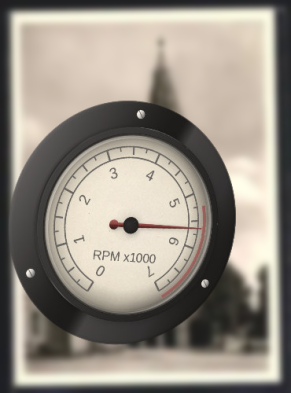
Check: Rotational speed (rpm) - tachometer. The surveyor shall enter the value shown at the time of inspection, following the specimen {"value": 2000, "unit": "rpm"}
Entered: {"value": 5625, "unit": "rpm"}
